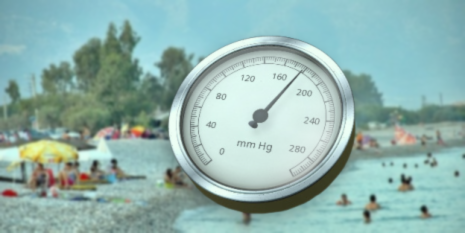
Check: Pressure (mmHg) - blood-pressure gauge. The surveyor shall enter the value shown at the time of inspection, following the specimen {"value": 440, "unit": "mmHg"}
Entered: {"value": 180, "unit": "mmHg"}
